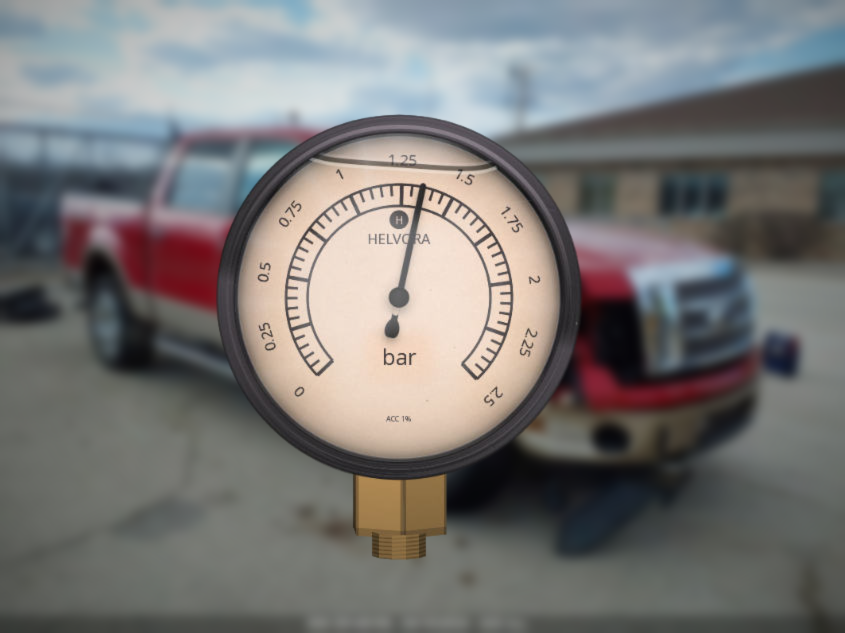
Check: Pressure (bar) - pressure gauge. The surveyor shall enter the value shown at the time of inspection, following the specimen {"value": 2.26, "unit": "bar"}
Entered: {"value": 1.35, "unit": "bar"}
